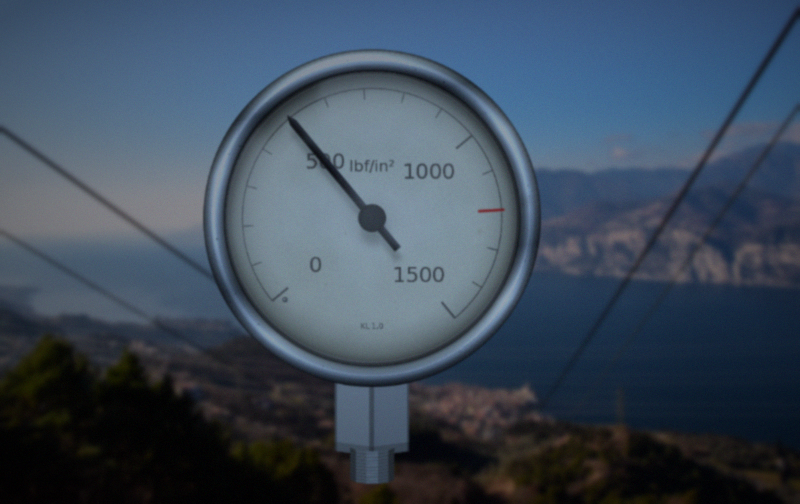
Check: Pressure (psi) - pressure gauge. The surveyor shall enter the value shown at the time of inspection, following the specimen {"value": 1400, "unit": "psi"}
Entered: {"value": 500, "unit": "psi"}
